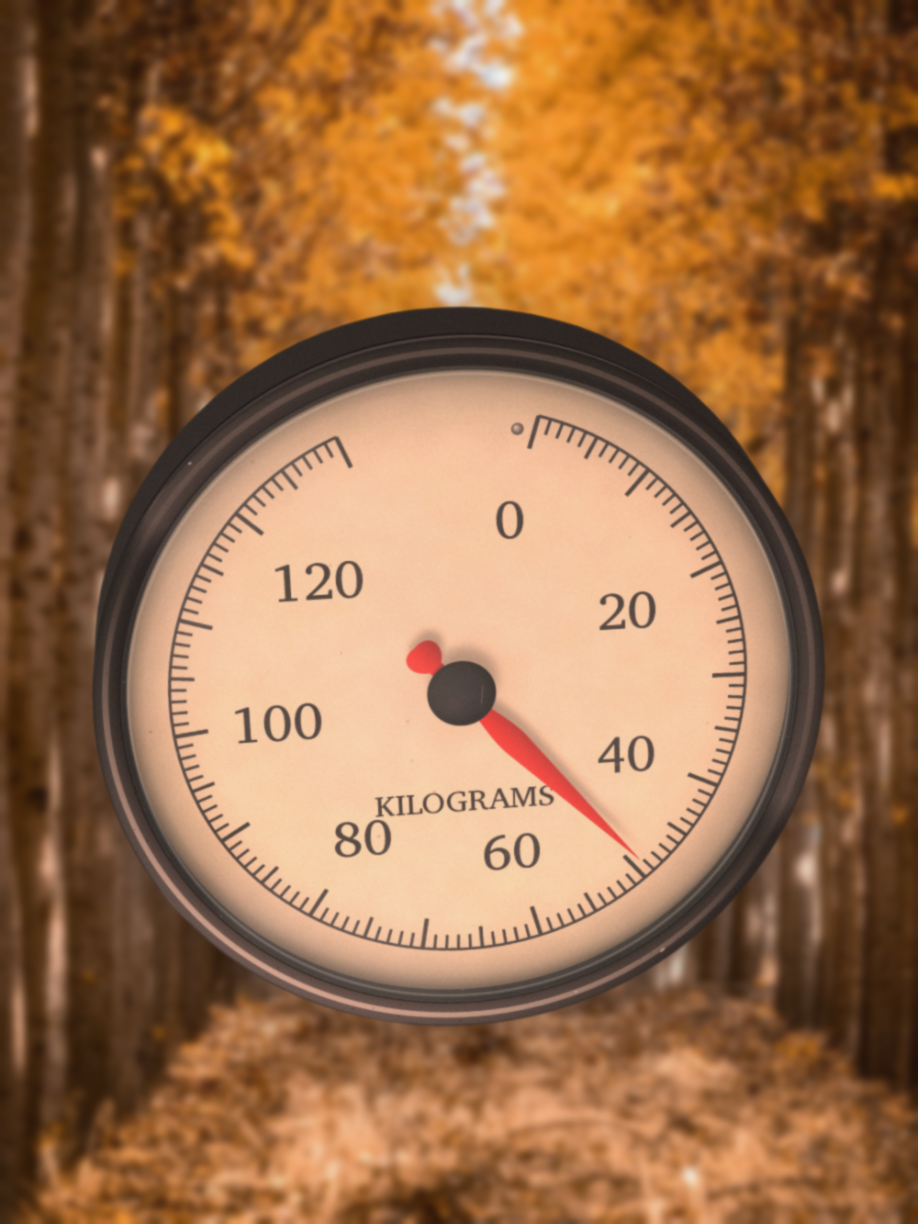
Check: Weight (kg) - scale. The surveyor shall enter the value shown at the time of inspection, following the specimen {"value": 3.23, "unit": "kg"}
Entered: {"value": 49, "unit": "kg"}
